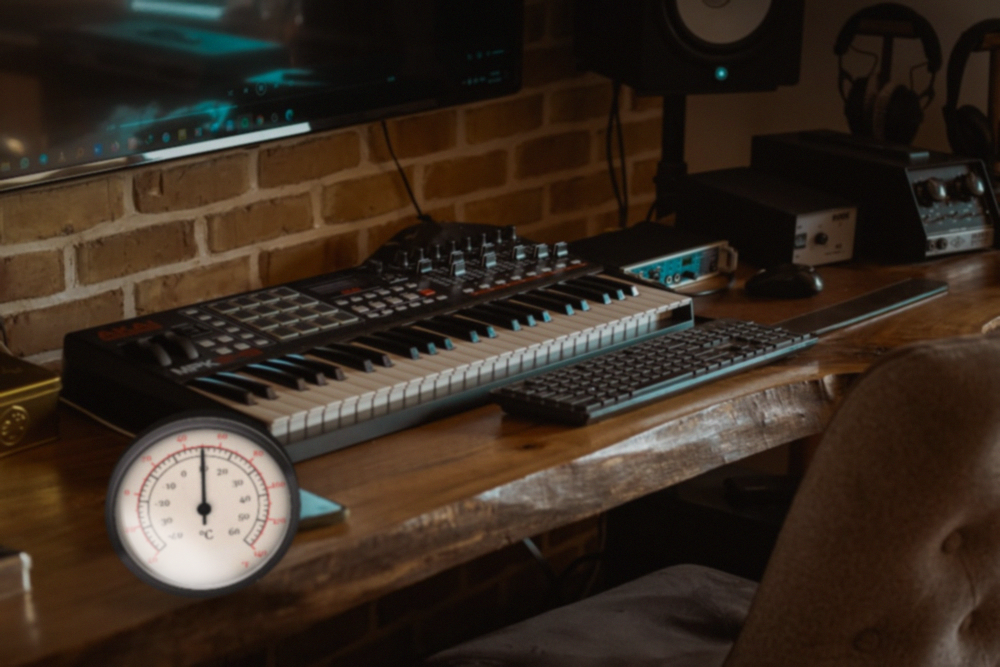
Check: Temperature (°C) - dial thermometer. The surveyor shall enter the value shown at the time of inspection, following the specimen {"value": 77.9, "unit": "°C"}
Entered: {"value": 10, "unit": "°C"}
